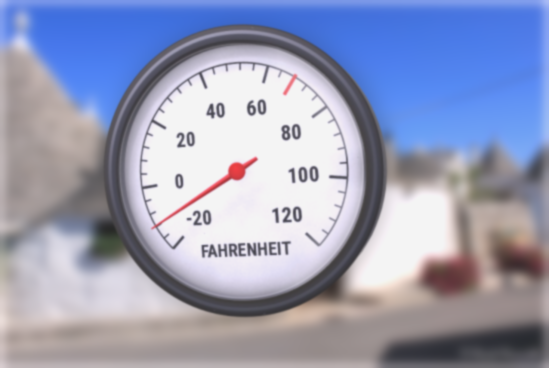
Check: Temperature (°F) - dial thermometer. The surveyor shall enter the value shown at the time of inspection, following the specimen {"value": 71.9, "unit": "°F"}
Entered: {"value": -12, "unit": "°F"}
